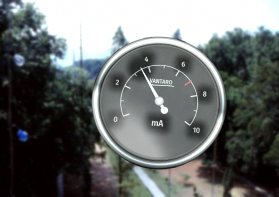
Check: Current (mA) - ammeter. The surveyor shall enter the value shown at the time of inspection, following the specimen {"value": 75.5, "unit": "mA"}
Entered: {"value": 3.5, "unit": "mA"}
